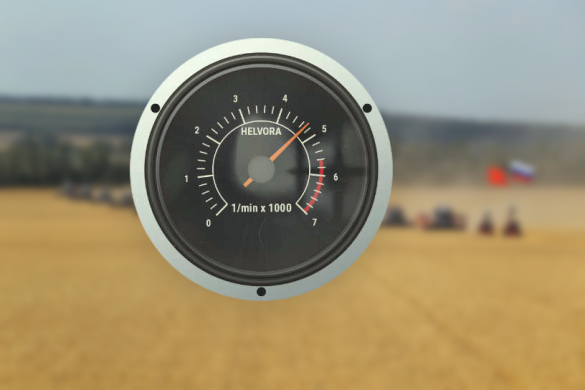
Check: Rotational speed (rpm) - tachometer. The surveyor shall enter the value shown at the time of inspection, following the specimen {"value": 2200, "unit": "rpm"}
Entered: {"value": 4700, "unit": "rpm"}
